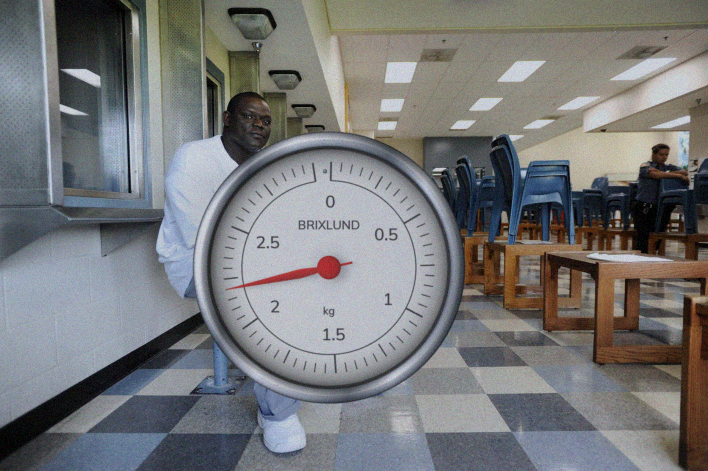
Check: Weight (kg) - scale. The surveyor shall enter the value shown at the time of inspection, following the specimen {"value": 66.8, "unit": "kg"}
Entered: {"value": 2.2, "unit": "kg"}
